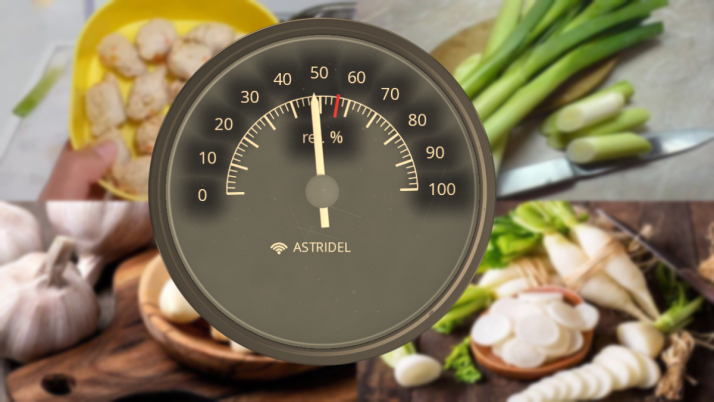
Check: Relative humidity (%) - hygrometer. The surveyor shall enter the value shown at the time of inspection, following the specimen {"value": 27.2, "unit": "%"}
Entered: {"value": 48, "unit": "%"}
